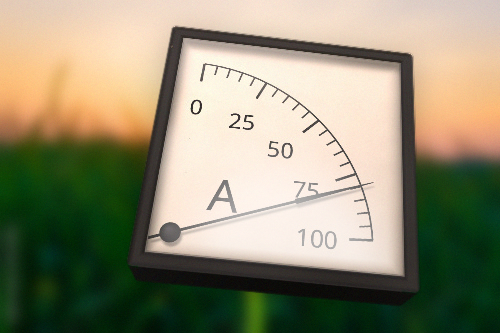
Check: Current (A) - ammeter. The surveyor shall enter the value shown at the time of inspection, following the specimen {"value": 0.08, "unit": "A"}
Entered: {"value": 80, "unit": "A"}
